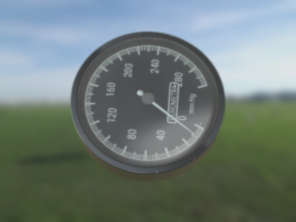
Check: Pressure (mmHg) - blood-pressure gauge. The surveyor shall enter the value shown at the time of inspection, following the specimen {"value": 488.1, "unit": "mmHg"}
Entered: {"value": 10, "unit": "mmHg"}
